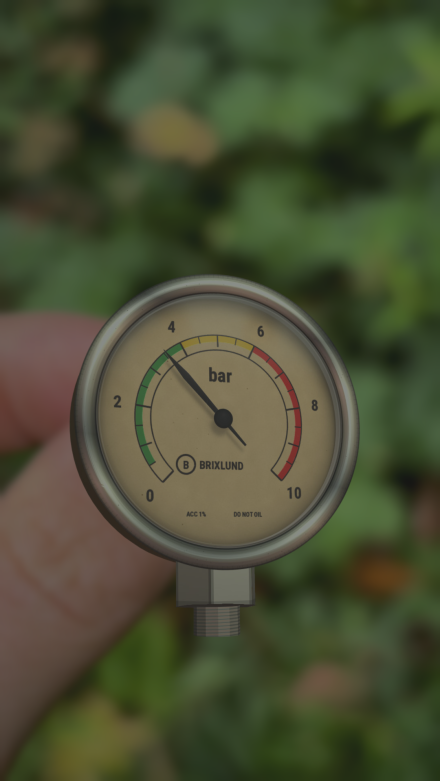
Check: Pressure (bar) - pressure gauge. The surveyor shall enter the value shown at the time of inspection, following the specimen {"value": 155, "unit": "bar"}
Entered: {"value": 3.5, "unit": "bar"}
